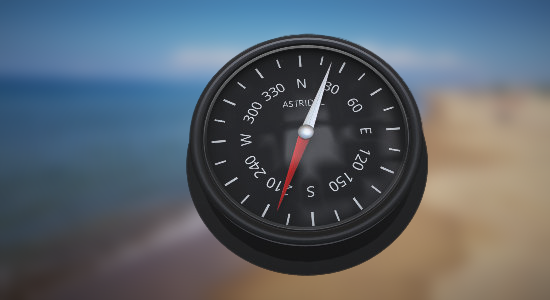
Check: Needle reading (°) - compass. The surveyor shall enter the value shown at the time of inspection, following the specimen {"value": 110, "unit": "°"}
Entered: {"value": 202.5, "unit": "°"}
